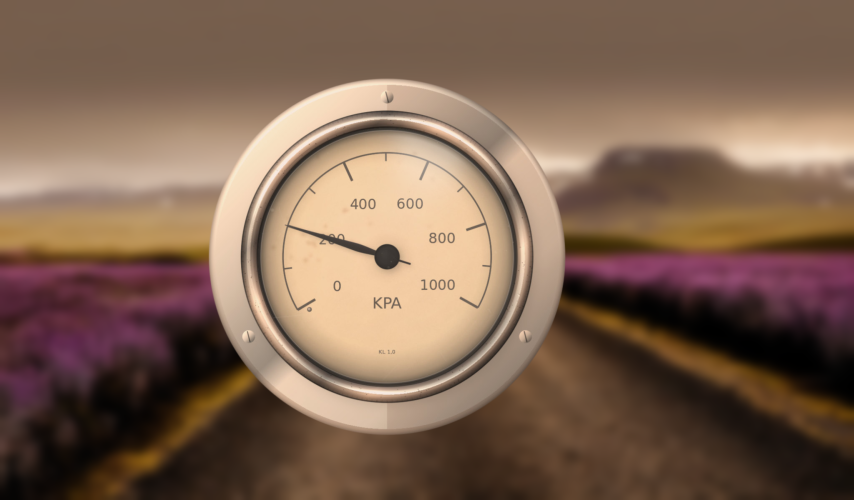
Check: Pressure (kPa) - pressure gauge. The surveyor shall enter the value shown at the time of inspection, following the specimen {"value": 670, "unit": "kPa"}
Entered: {"value": 200, "unit": "kPa"}
